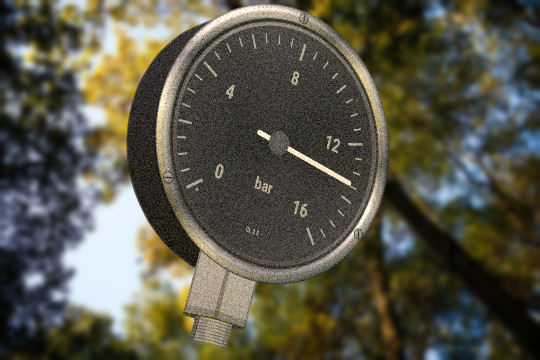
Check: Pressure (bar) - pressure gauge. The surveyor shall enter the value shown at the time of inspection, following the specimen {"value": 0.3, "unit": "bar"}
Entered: {"value": 13.5, "unit": "bar"}
